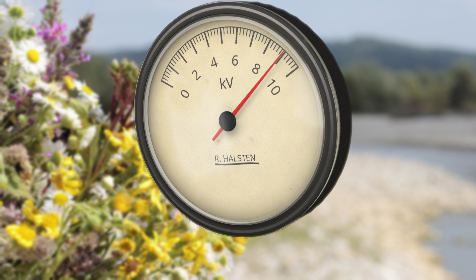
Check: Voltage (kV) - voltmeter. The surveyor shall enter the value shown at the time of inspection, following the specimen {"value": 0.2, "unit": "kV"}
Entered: {"value": 9, "unit": "kV"}
